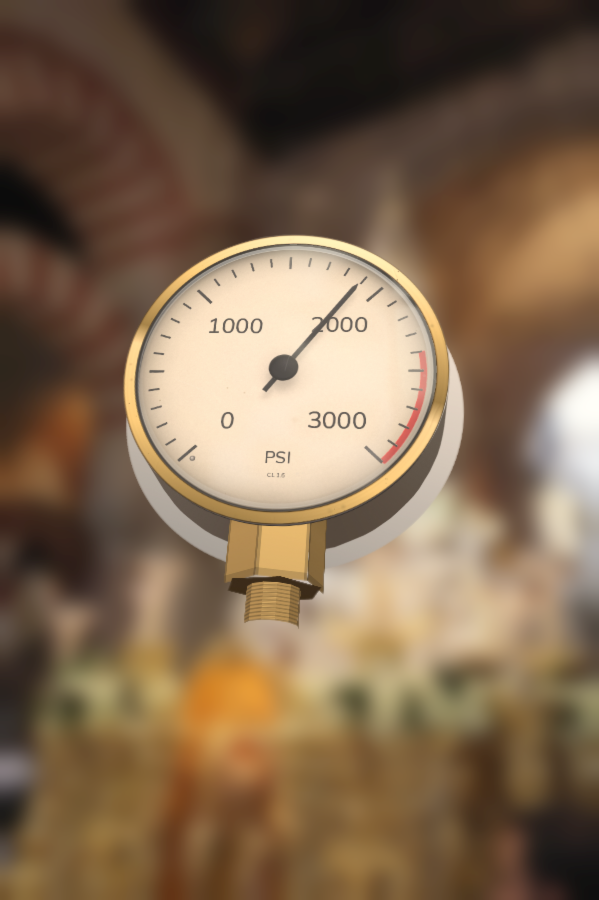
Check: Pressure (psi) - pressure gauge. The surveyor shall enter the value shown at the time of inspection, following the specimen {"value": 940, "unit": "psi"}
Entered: {"value": 1900, "unit": "psi"}
